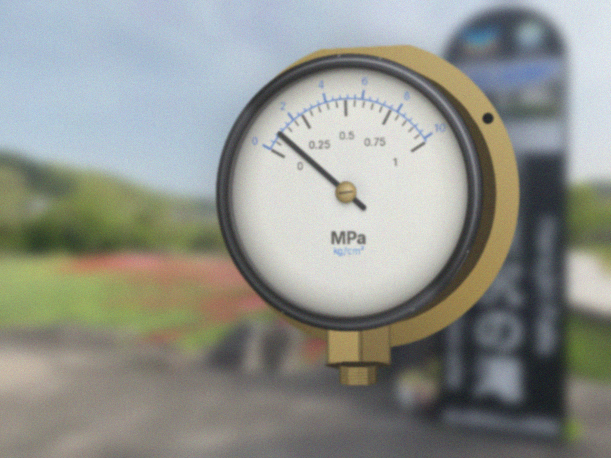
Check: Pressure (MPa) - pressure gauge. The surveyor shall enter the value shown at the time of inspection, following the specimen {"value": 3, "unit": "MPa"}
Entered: {"value": 0.1, "unit": "MPa"}
